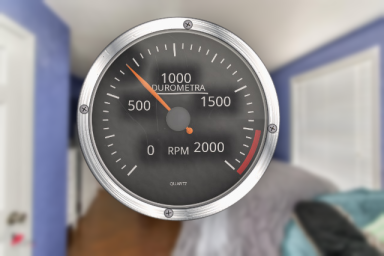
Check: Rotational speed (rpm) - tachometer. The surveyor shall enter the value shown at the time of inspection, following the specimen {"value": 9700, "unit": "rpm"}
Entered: {"value": 700, "unit": "rpm"}
